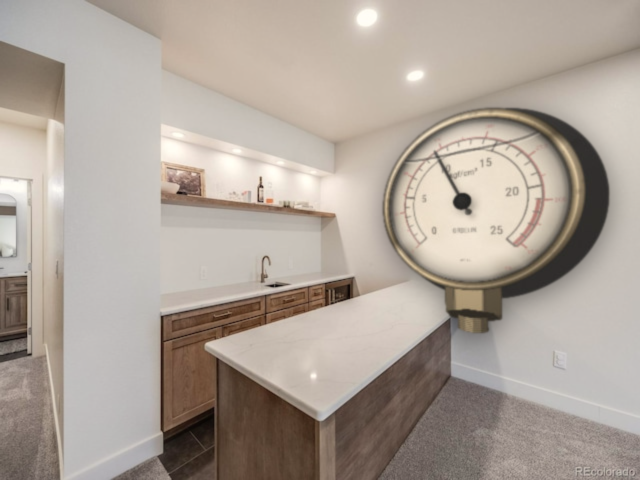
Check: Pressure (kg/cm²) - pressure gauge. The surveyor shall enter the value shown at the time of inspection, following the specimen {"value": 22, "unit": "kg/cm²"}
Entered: {"value": 10, "unit": "kg/cm²"}
